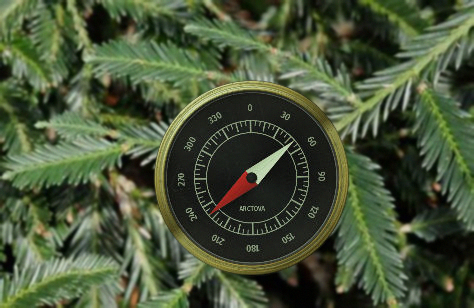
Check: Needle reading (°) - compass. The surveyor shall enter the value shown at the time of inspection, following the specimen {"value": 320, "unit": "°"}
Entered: {"value": 230, "unit": "°"}
